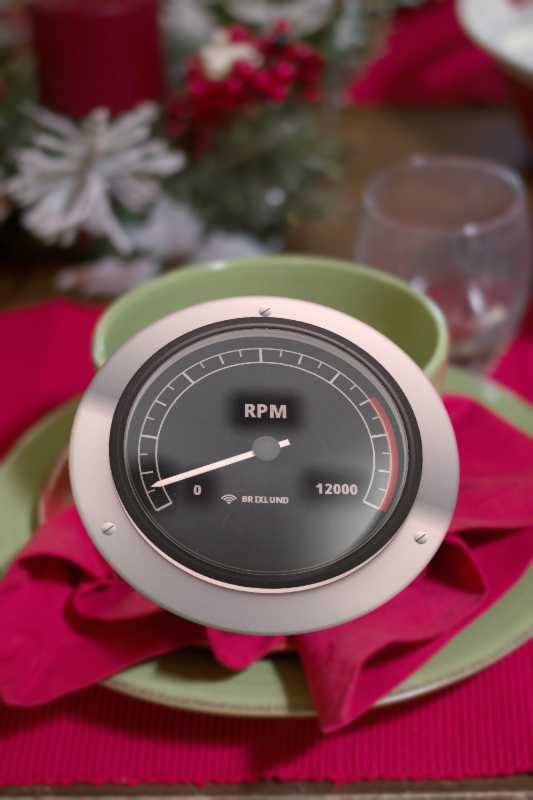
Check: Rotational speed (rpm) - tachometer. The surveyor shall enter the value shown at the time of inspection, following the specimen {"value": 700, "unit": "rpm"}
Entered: {"value": 500, "unit": "rpm"}
